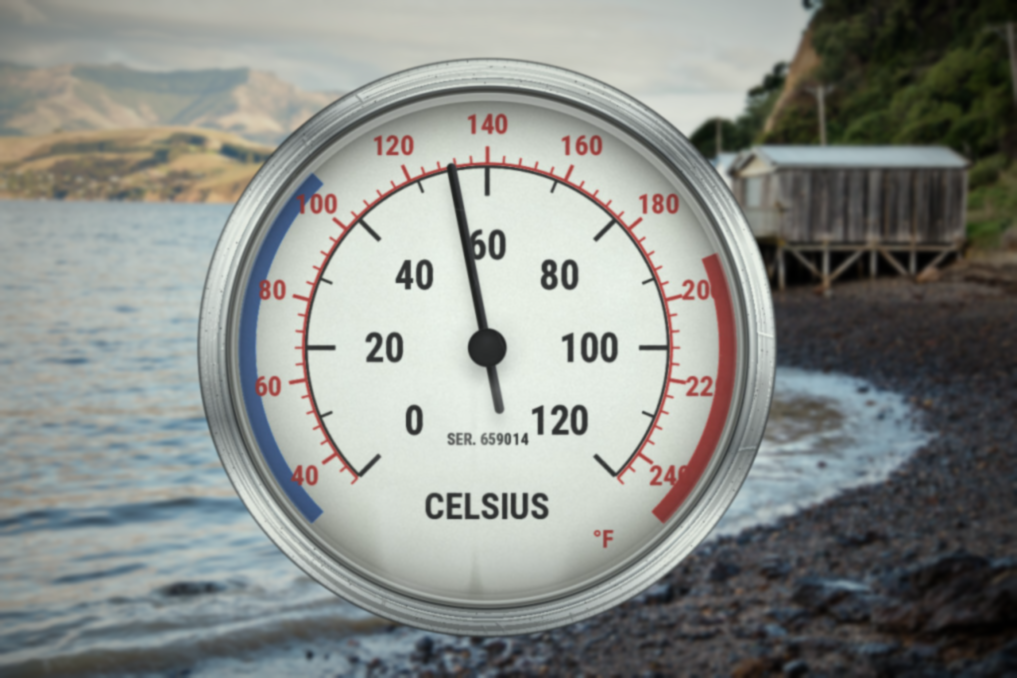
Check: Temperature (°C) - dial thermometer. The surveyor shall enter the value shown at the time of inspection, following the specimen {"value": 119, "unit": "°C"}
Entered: {"value": 55, "unit": "°C"}
